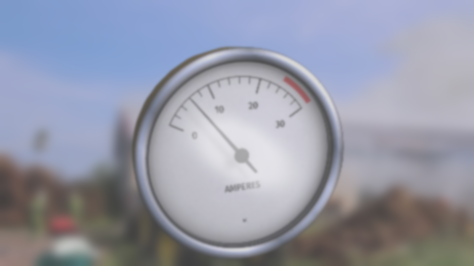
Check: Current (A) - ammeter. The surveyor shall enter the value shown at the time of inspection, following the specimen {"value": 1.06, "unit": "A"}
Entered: {"value": 6, "unit": "A"}
